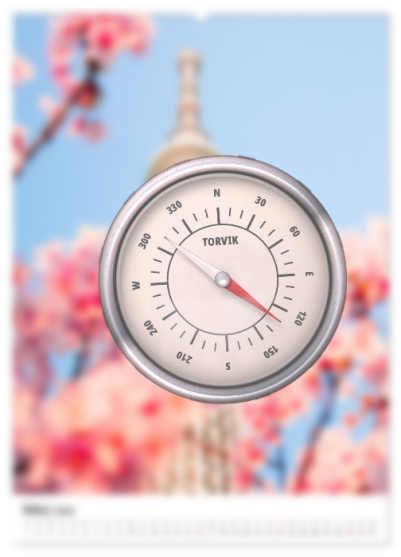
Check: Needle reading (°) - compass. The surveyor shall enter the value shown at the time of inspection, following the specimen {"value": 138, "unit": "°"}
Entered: {"value": 130, "unit": "°"}
